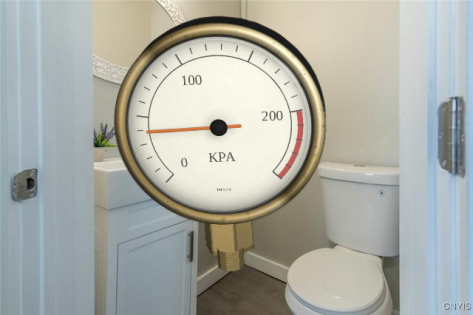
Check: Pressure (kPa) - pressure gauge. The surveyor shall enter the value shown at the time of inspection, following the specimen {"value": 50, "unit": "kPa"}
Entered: {"value": 40, "unit": "kPa"}
